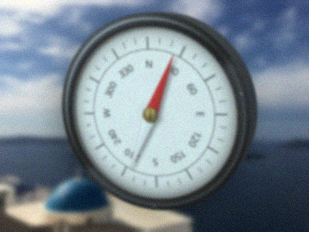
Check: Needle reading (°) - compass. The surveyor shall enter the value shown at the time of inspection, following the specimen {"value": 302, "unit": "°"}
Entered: {"value": 25, "unit": "°"}
